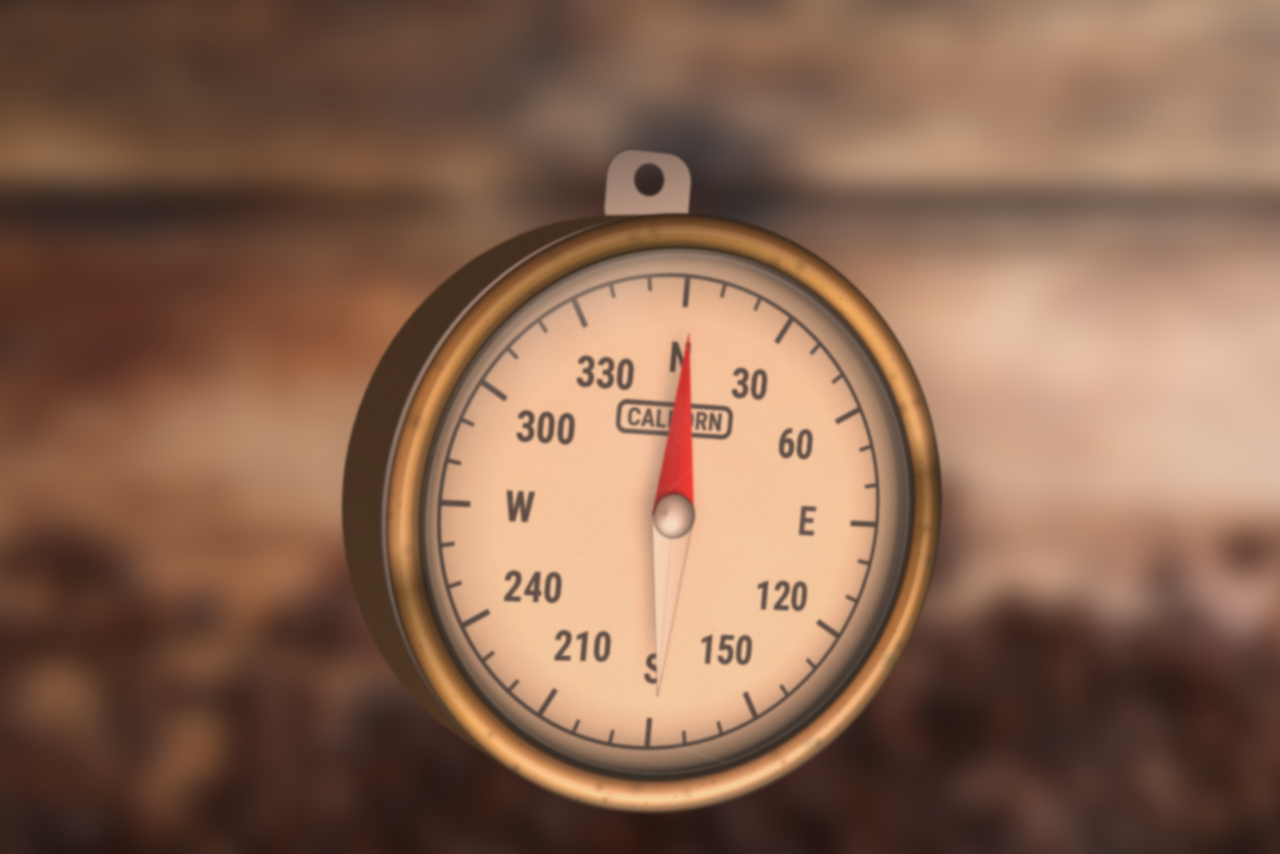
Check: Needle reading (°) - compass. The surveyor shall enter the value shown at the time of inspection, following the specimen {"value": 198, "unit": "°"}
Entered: {"value": 0, "unit": "°"}
